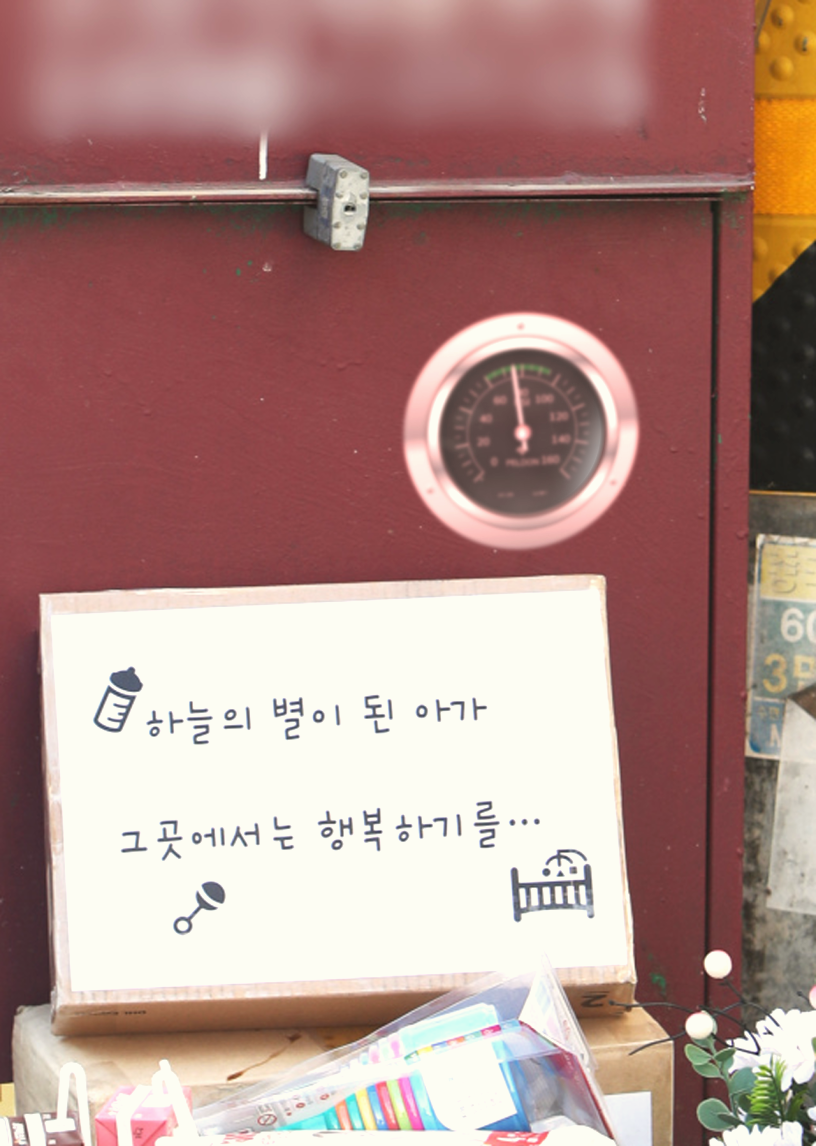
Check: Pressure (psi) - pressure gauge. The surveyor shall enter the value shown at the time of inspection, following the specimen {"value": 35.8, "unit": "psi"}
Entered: {"value": 75, "unit": "psi"}
